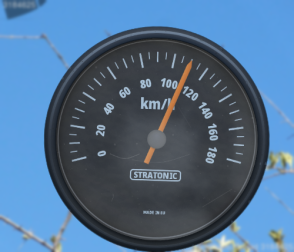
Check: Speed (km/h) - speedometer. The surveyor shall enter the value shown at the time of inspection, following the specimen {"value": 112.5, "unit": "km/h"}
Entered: {"value": 110, "unit": "km/h"}
